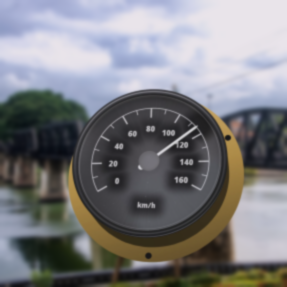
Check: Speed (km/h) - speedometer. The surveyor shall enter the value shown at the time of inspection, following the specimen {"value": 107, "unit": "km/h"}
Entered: {"value": 115, "unit": "km/h"}
